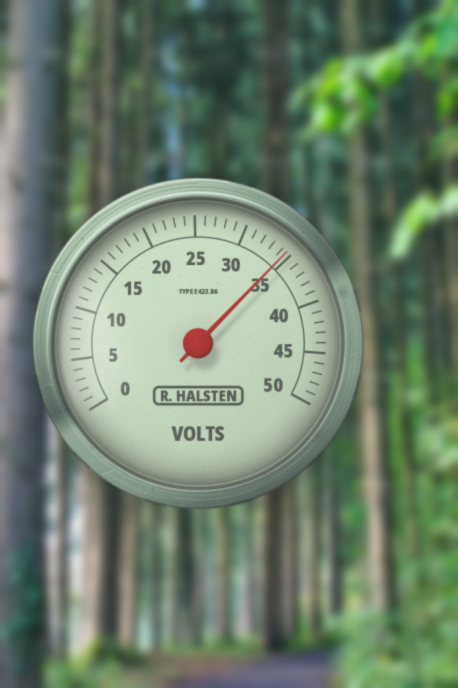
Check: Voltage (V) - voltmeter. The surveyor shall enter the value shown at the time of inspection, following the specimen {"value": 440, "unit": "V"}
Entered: {"value": 34.5, "unit": "V"}
